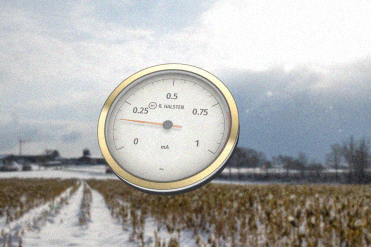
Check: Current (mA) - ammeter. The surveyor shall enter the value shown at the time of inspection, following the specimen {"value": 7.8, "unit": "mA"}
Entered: {"value": 0.15, "unit": "mA"}
